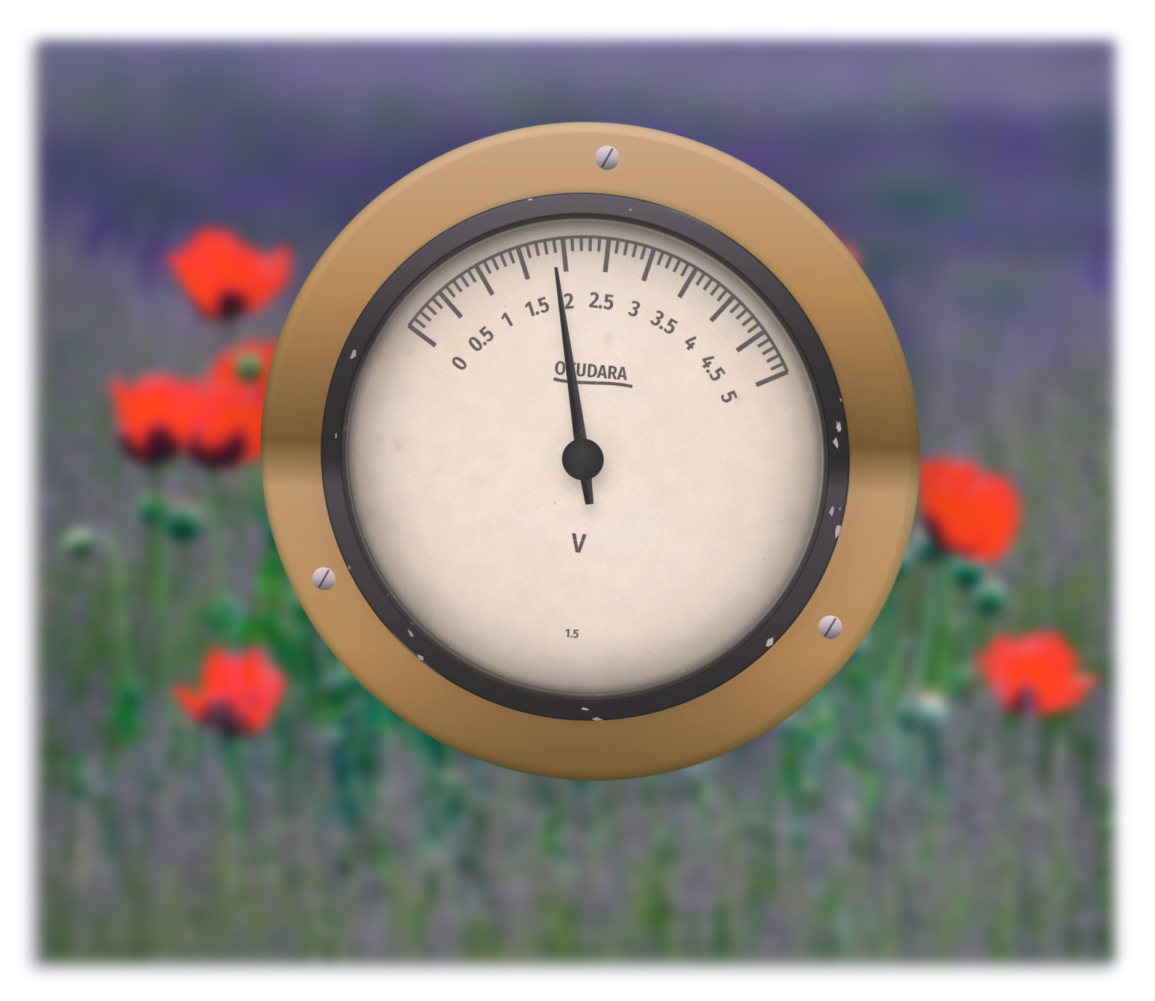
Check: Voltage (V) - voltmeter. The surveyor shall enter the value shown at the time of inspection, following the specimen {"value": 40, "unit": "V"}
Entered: {"value": 1.9, "unit": "V"}
